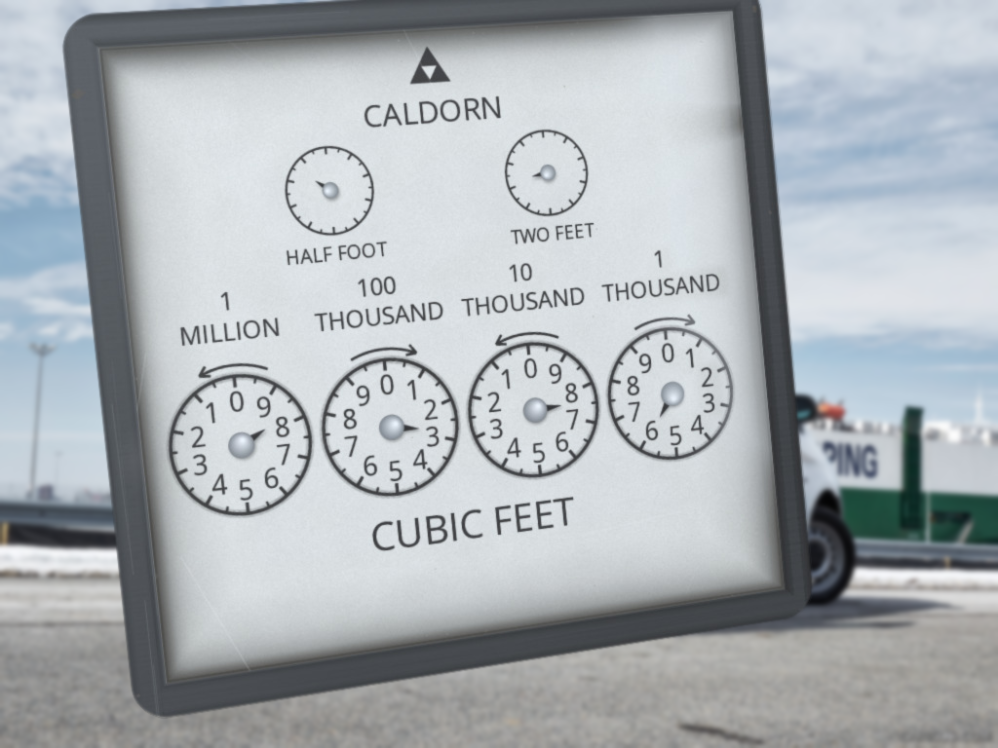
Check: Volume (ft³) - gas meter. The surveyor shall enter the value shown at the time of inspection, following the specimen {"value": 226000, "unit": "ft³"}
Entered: {"value": 827600, "unit": "ft³"}
